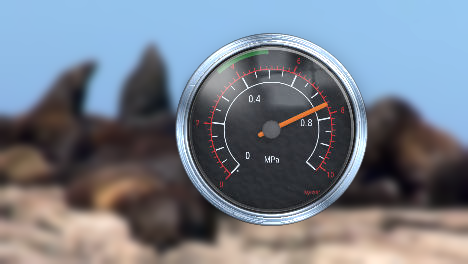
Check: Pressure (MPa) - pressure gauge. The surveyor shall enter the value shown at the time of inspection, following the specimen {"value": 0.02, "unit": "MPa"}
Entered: {"value": 0.75, "unit": "MPa"}
